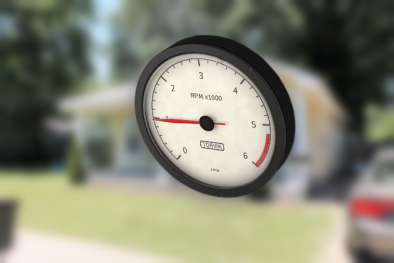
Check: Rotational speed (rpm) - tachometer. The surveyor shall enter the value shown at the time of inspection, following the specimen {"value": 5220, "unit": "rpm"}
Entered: {"value": 1000, "unit": "rpm"}
